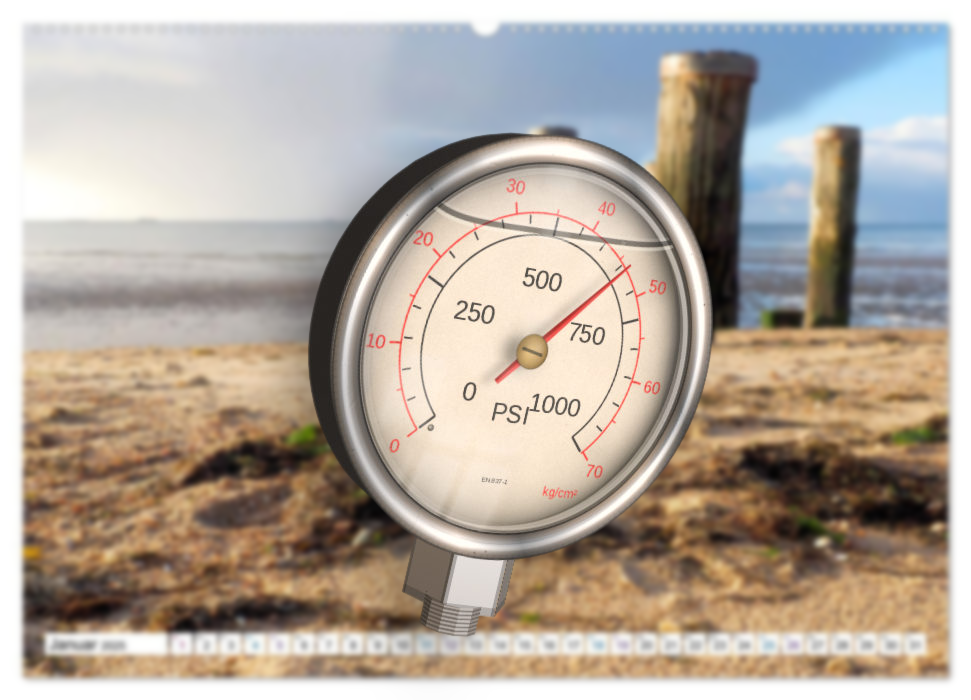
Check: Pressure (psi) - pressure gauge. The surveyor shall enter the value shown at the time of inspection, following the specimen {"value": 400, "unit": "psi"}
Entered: {"value": 650, "unit": "psi"}
